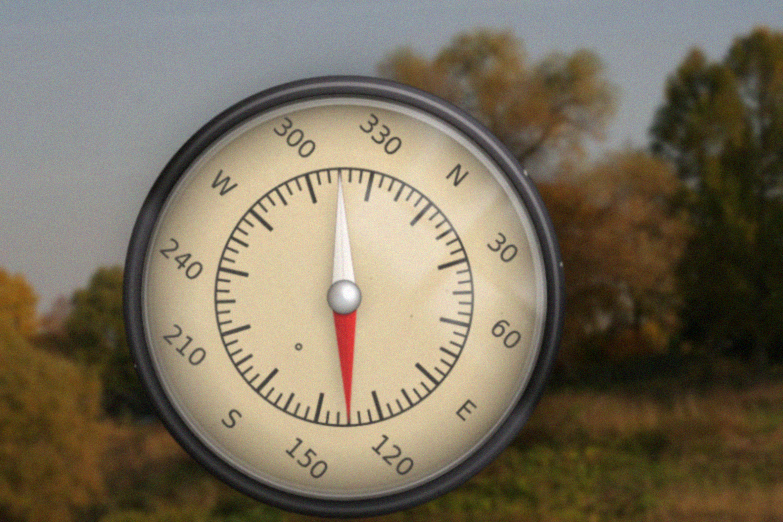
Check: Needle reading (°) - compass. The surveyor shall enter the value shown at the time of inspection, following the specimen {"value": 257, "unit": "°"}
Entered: {"value": 135, "unit": "°"}
